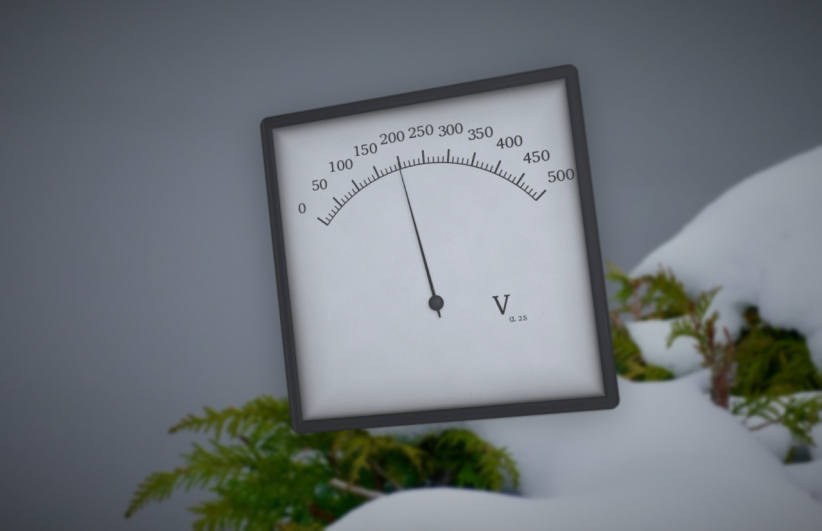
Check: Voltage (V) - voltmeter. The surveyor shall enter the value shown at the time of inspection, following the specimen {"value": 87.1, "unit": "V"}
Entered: {"value": 200, "unit": "V"}
